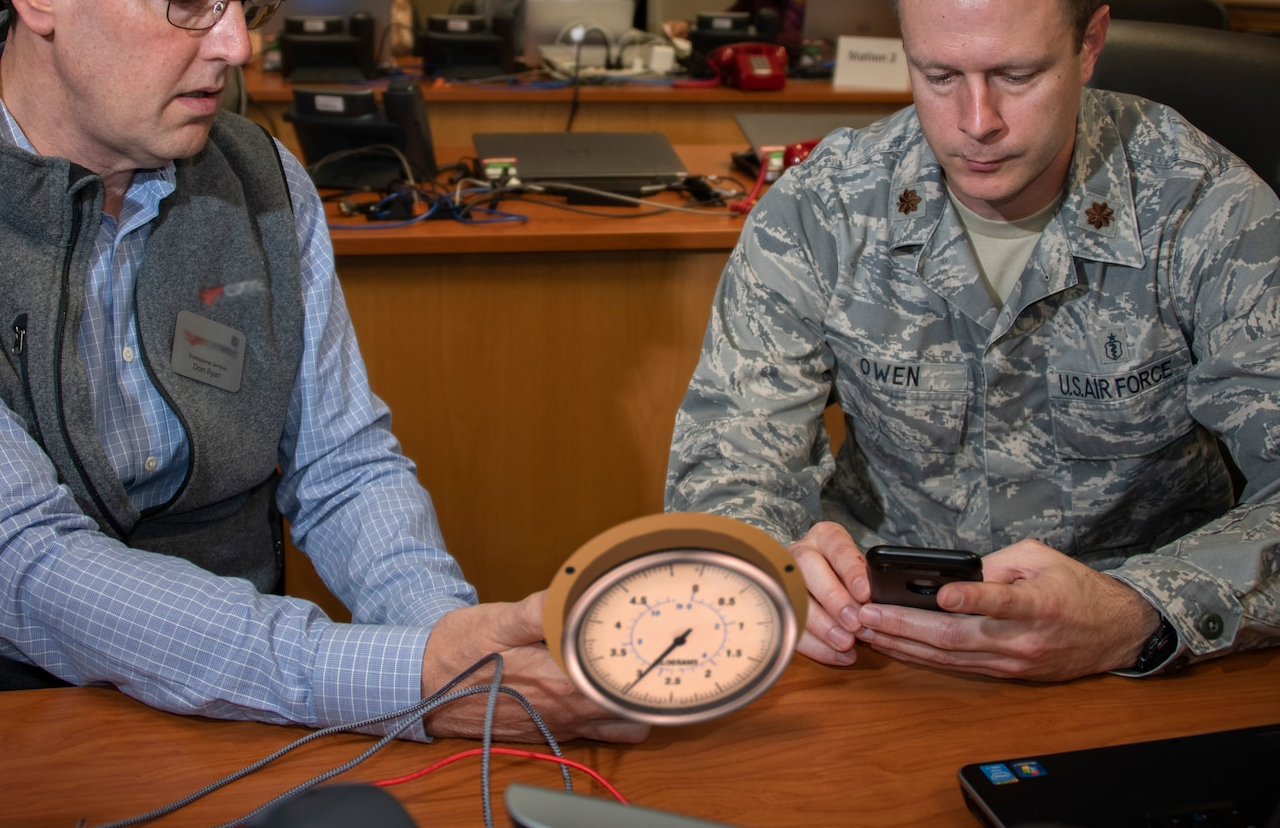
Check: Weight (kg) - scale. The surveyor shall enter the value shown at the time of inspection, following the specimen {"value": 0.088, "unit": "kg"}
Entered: {"value": 3, "unit": "kg"}
